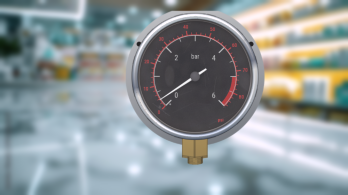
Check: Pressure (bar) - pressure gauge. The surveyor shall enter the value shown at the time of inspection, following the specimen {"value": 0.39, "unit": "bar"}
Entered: {"value": 0.25, "unit": "bar"}
